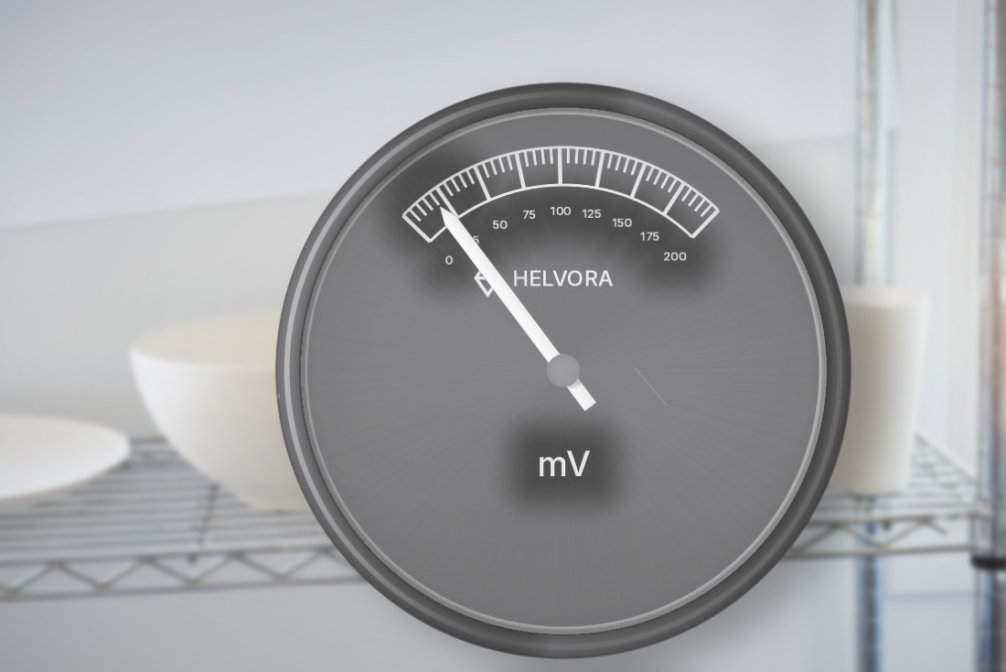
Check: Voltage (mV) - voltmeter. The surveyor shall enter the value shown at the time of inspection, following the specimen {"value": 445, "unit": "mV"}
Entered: {"value": 20, "unit": "mV"}
